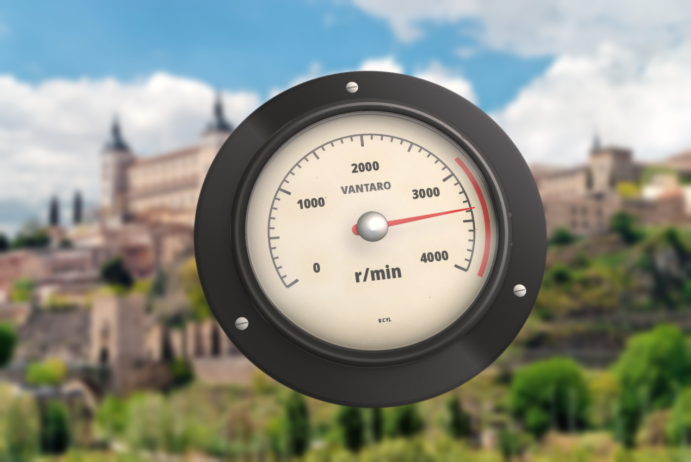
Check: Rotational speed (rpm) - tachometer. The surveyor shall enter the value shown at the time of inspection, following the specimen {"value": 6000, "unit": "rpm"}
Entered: {"value": 3400, "unit": "rpm"}
